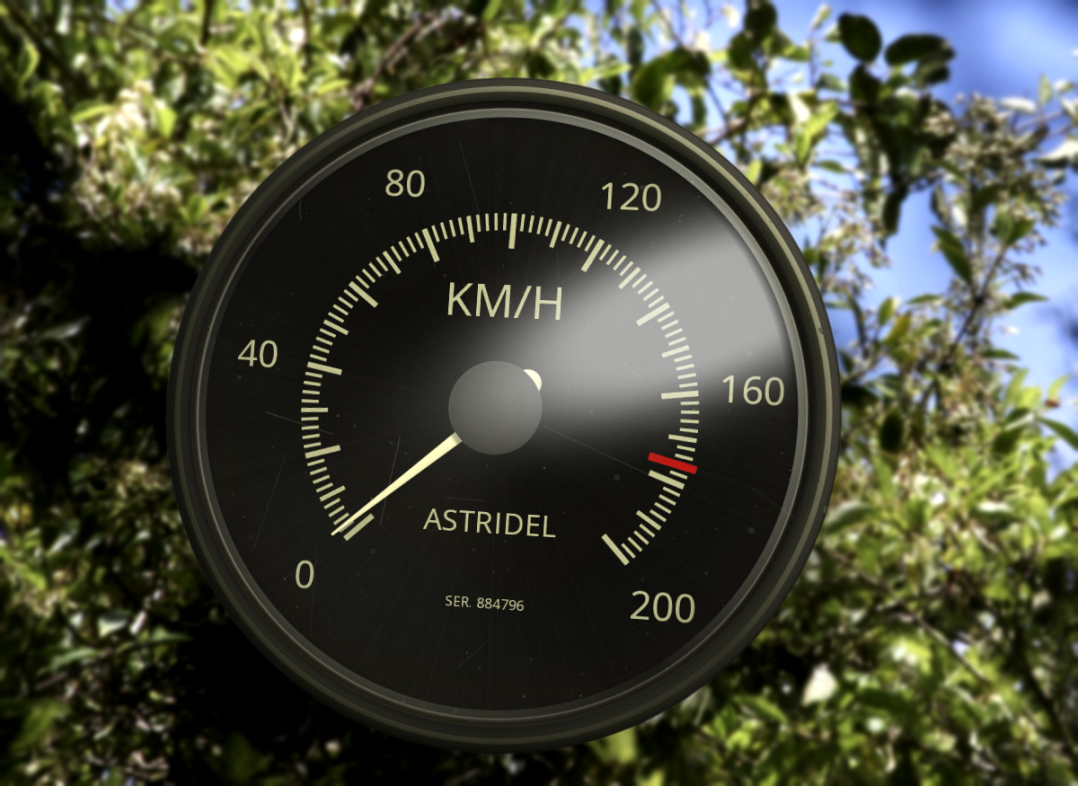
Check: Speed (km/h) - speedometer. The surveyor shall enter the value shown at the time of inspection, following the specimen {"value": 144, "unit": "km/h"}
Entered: {"value": 2, "unit": "km/h"}
